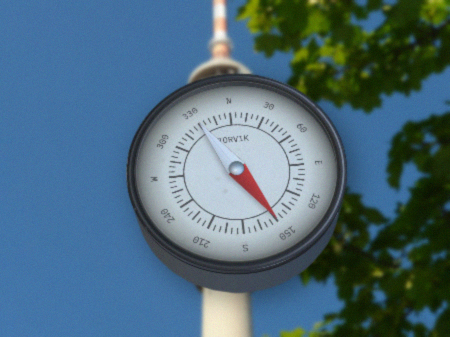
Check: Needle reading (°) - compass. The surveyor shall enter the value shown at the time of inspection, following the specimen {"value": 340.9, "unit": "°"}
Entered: {"value": 150, "unit": "°"}
